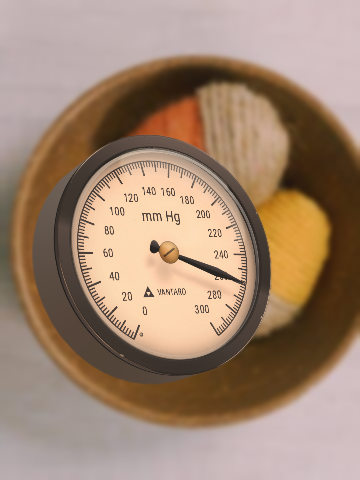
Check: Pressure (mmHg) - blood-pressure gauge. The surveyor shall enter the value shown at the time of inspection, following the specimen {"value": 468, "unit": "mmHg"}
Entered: {"value": 260, "unit": "mmHg"}
